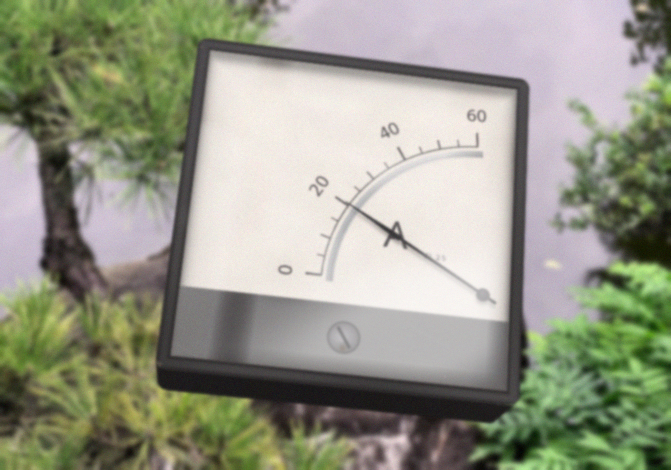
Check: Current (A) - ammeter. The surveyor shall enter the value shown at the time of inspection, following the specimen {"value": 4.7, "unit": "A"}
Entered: {"value": 20, "unit": "A"}
